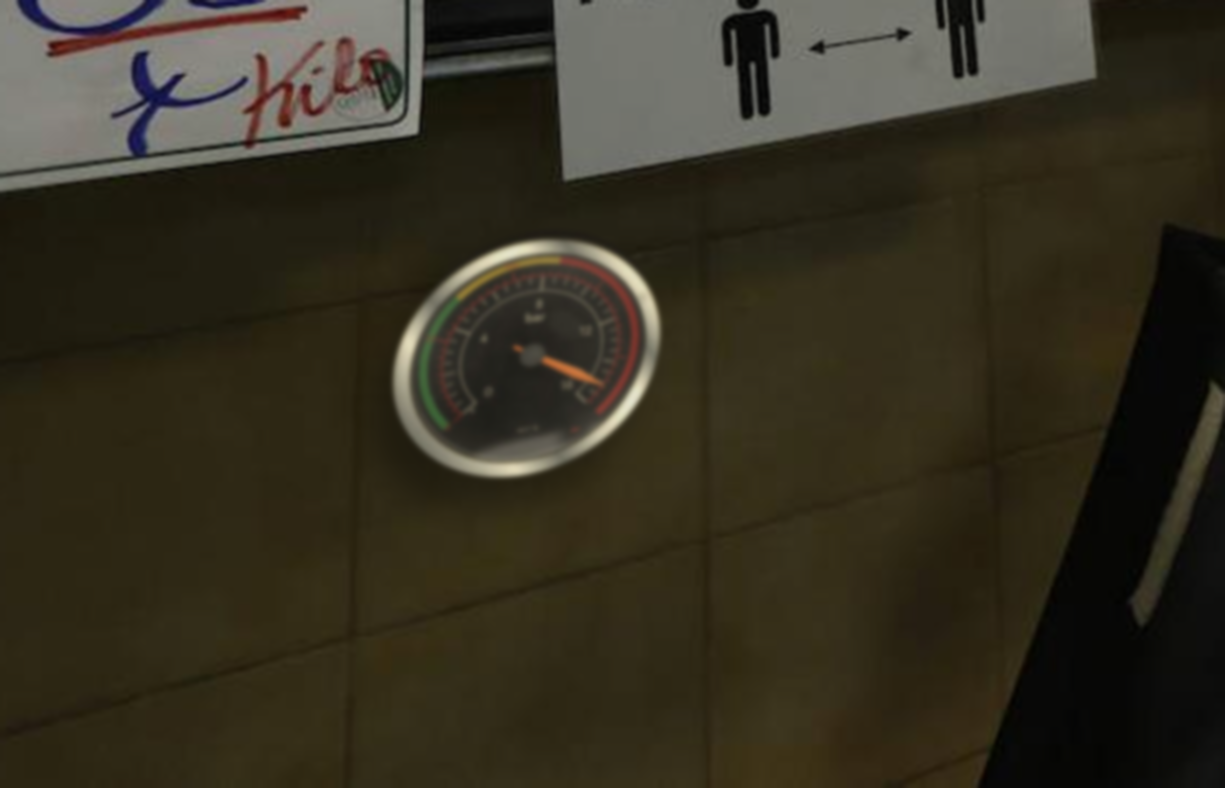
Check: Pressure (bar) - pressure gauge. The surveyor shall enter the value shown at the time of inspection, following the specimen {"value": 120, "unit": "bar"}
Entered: {"value": 15, "unit": "bar"}
